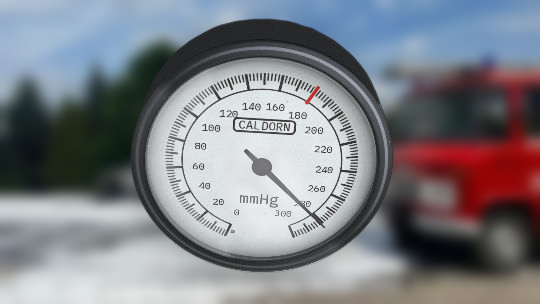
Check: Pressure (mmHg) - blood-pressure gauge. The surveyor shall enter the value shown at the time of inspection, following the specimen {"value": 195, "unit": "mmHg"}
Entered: {"value": 280, "unit": "mmHg"}
